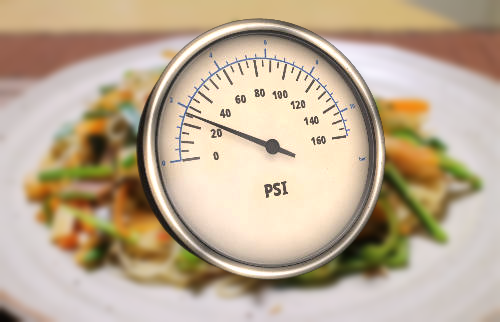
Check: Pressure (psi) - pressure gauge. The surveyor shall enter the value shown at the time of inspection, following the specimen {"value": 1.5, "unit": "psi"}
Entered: {"value": 25, "unit": "psi"}
